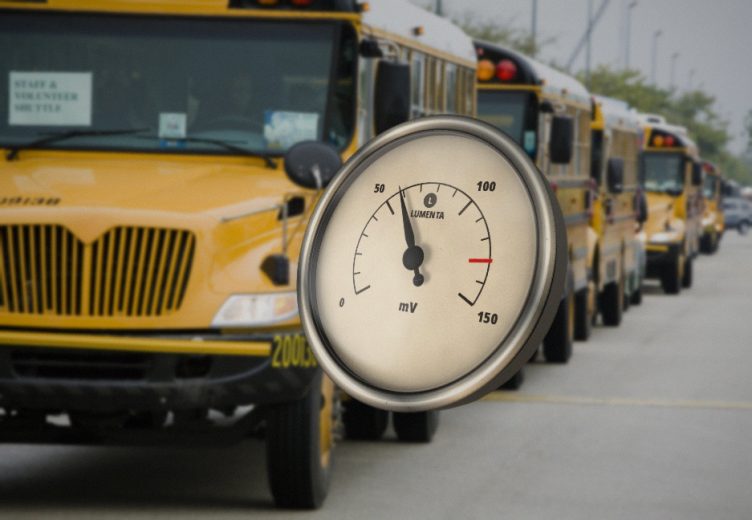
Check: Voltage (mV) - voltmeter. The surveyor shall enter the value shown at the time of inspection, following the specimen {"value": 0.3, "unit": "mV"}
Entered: {"value": 60, "unit": "mV"}
